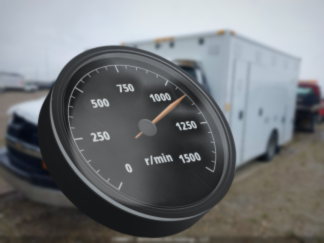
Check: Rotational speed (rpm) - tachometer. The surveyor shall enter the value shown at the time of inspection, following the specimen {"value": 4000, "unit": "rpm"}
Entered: {"value": 1100, "unit": "rpm"}
